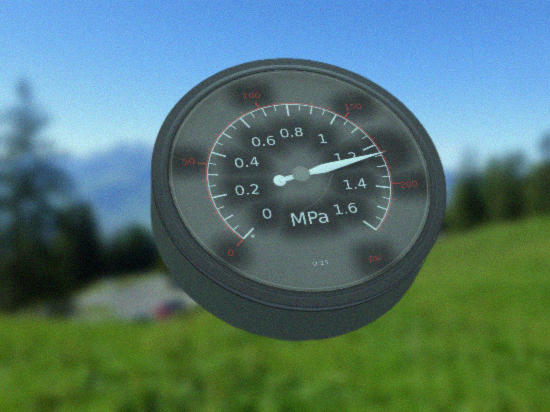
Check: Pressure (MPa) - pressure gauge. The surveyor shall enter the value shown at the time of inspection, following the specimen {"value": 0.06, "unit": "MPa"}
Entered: {"value": 1.25, "unit": "MPa"}
